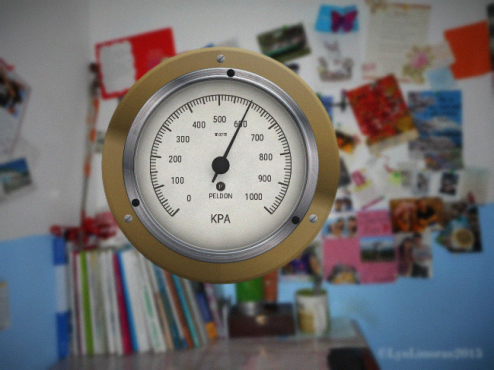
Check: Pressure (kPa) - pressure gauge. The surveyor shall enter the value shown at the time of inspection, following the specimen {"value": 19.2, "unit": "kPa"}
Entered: {"value": 600, "unit": "kPa"}
